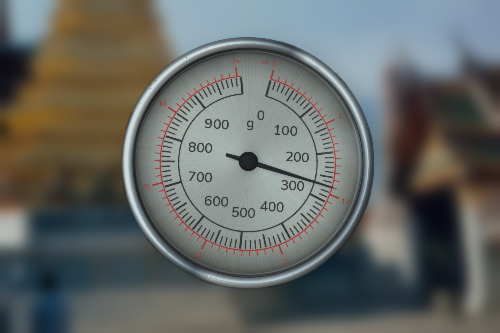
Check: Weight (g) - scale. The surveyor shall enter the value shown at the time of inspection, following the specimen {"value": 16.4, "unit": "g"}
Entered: {"value": 270, "unit": "g"}
